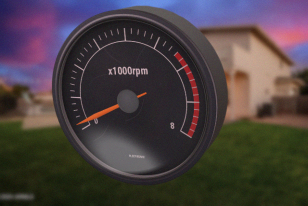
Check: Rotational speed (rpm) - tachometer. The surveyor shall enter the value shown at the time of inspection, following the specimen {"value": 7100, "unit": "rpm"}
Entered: {"value": 200, "unit": "rpm"}
